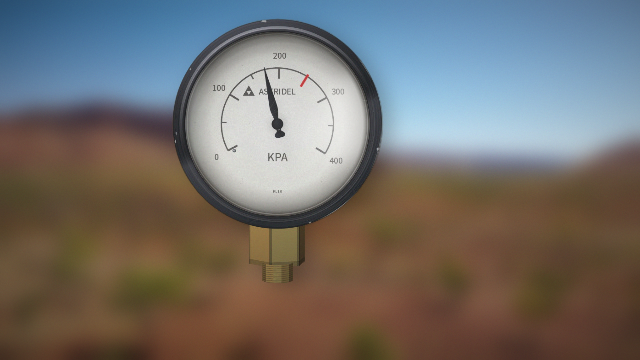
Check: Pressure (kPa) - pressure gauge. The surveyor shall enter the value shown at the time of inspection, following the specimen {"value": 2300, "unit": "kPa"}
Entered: {"value": 175, "unit": "kPa"}
